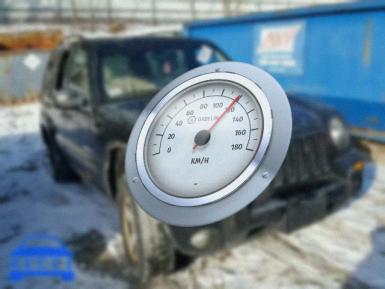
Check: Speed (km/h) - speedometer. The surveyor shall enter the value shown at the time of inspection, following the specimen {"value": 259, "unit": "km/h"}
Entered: {"value": 120, "unit": "km/h"}
